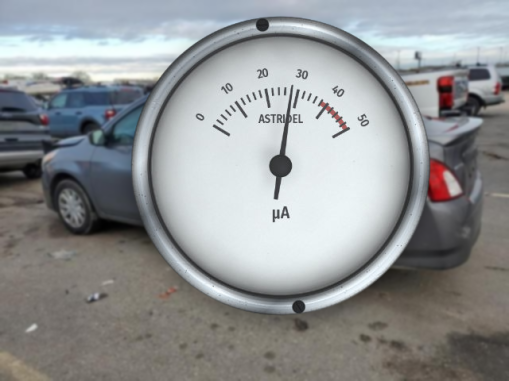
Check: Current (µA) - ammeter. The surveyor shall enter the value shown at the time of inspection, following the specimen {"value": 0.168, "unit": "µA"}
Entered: {"value": 28, "unit": "µA"}
